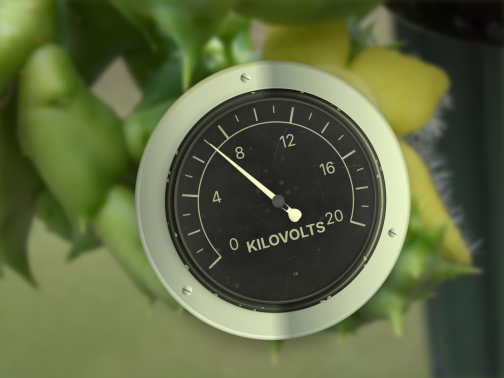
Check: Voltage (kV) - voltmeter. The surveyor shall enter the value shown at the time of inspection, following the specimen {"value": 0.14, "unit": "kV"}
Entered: {"value": 7, "unit": "kV"}
